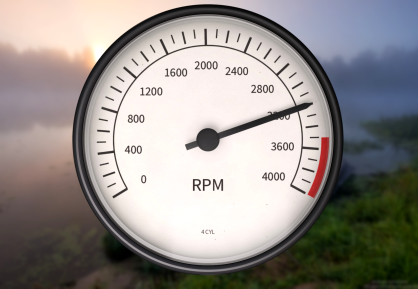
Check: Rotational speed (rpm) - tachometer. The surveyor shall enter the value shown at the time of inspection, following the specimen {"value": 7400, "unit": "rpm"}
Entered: {"value": 3200, "unit": "rpm"}
